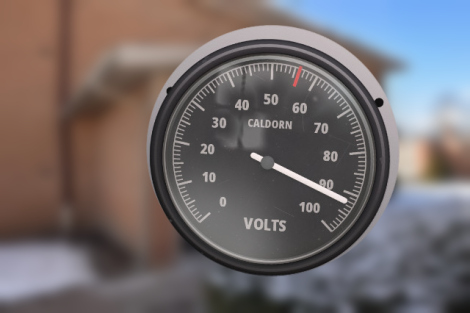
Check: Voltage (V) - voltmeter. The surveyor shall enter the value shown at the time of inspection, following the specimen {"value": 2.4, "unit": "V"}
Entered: {"value": 92, "unit": "V"}
